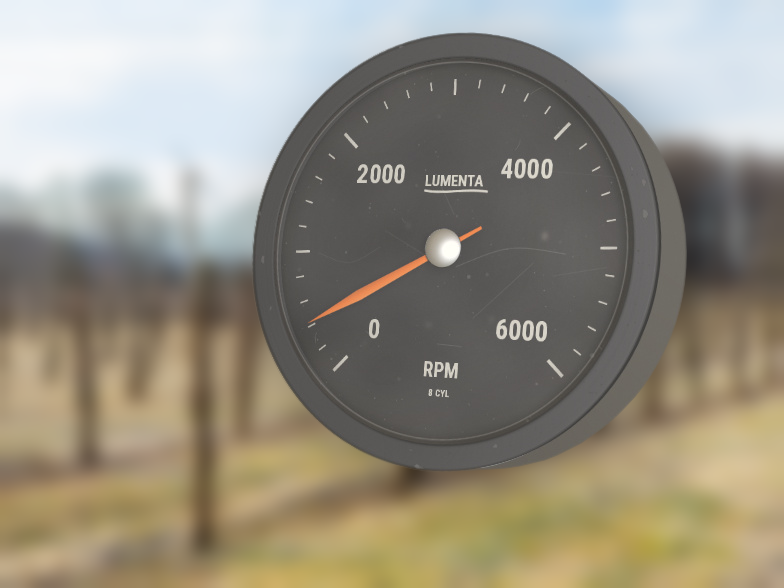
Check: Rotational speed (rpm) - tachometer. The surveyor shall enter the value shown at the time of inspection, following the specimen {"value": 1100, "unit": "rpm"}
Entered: {"value": 400, "unit": "rpm"}
